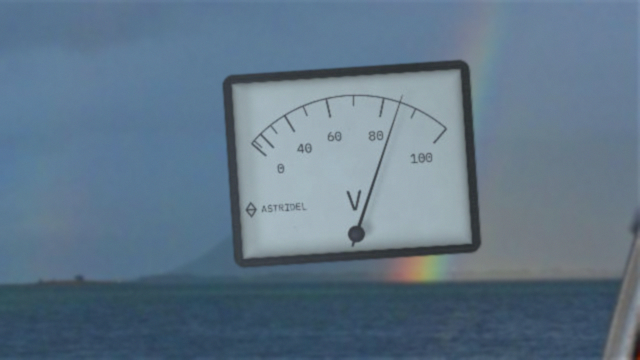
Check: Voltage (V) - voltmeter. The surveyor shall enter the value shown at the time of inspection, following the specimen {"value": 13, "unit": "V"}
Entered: {"value": 85, "unit": "V"}
